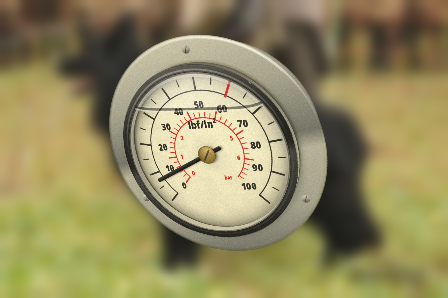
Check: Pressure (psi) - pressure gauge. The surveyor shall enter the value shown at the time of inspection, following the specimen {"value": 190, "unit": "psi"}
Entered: {"value": 7.5, "unit": "psi"}
